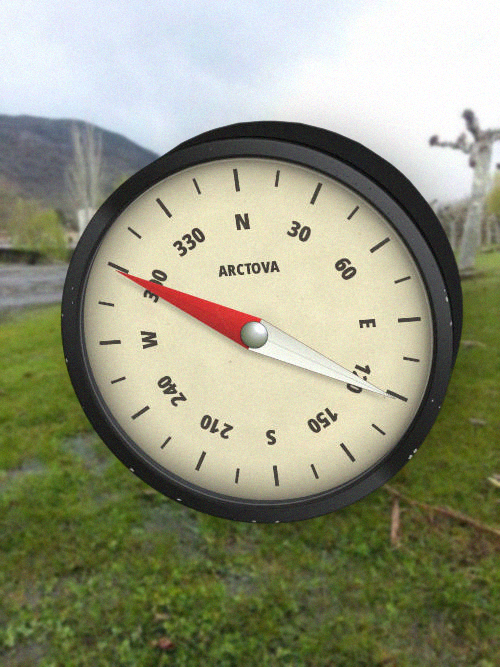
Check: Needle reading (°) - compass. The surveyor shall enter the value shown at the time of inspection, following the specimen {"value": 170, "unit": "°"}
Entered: {"value": 300, "unit": "°"}
